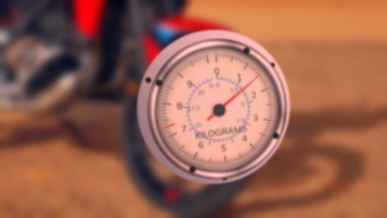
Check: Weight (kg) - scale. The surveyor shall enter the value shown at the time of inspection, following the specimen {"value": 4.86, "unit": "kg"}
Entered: {"value": 1.5, "unit": "kg"}
